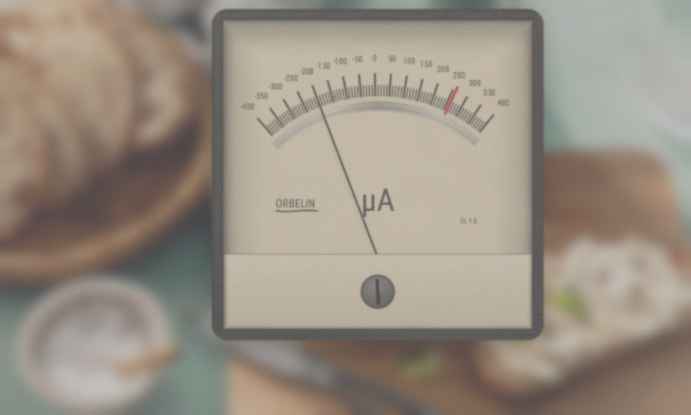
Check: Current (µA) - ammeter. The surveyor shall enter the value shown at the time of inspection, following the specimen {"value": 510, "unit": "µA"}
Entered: {"value": -200, "unit": "µA"}
